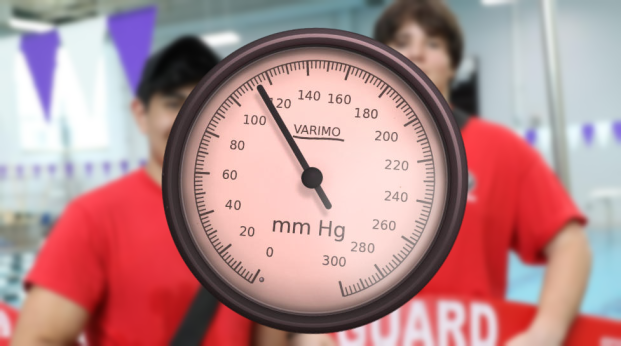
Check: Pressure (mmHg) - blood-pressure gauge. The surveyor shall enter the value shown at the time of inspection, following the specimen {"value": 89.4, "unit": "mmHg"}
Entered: {"value": 114, "unit": "mmHg"}
